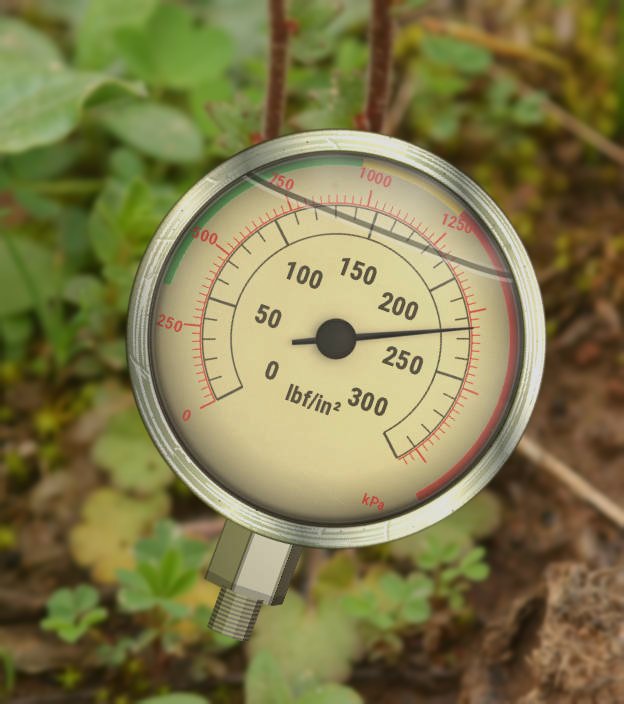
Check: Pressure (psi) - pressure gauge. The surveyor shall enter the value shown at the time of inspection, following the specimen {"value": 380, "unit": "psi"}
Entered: {"value": 225, "unit": "psi"}
